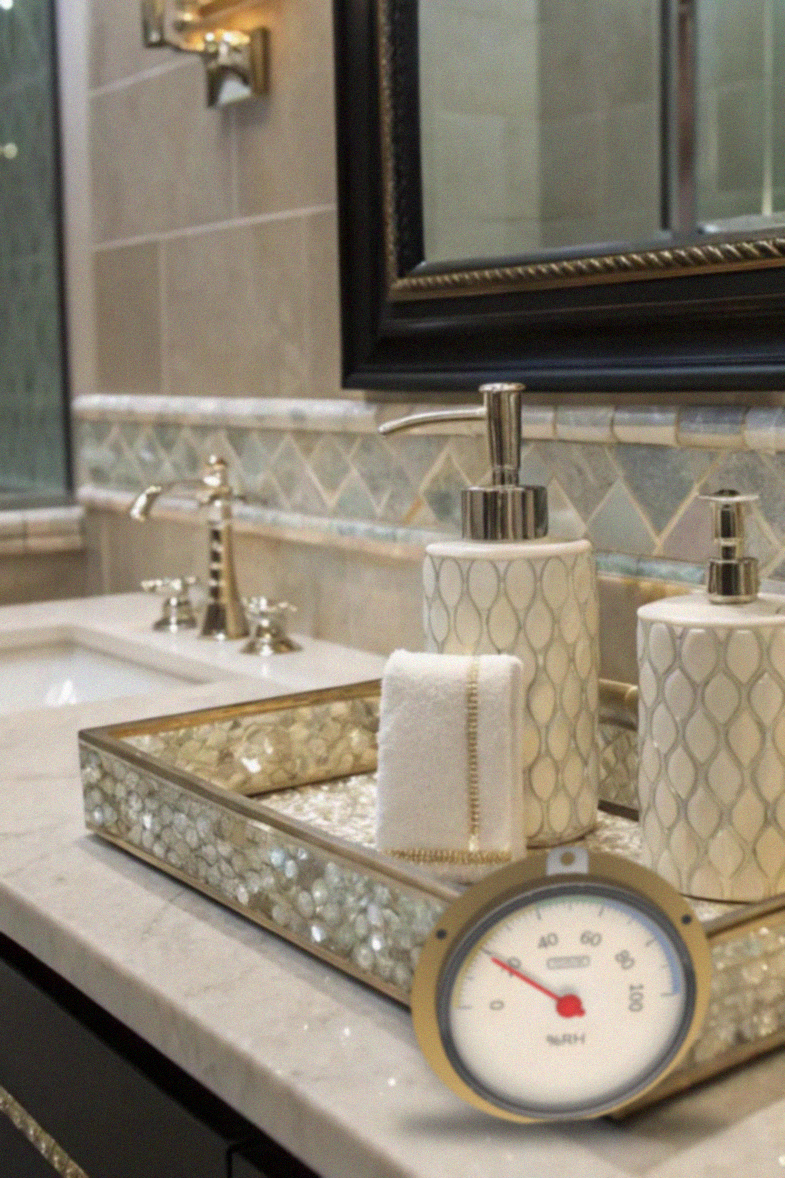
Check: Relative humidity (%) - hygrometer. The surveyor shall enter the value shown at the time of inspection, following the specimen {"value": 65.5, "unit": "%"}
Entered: {"value": 20, "unit": "%"}
